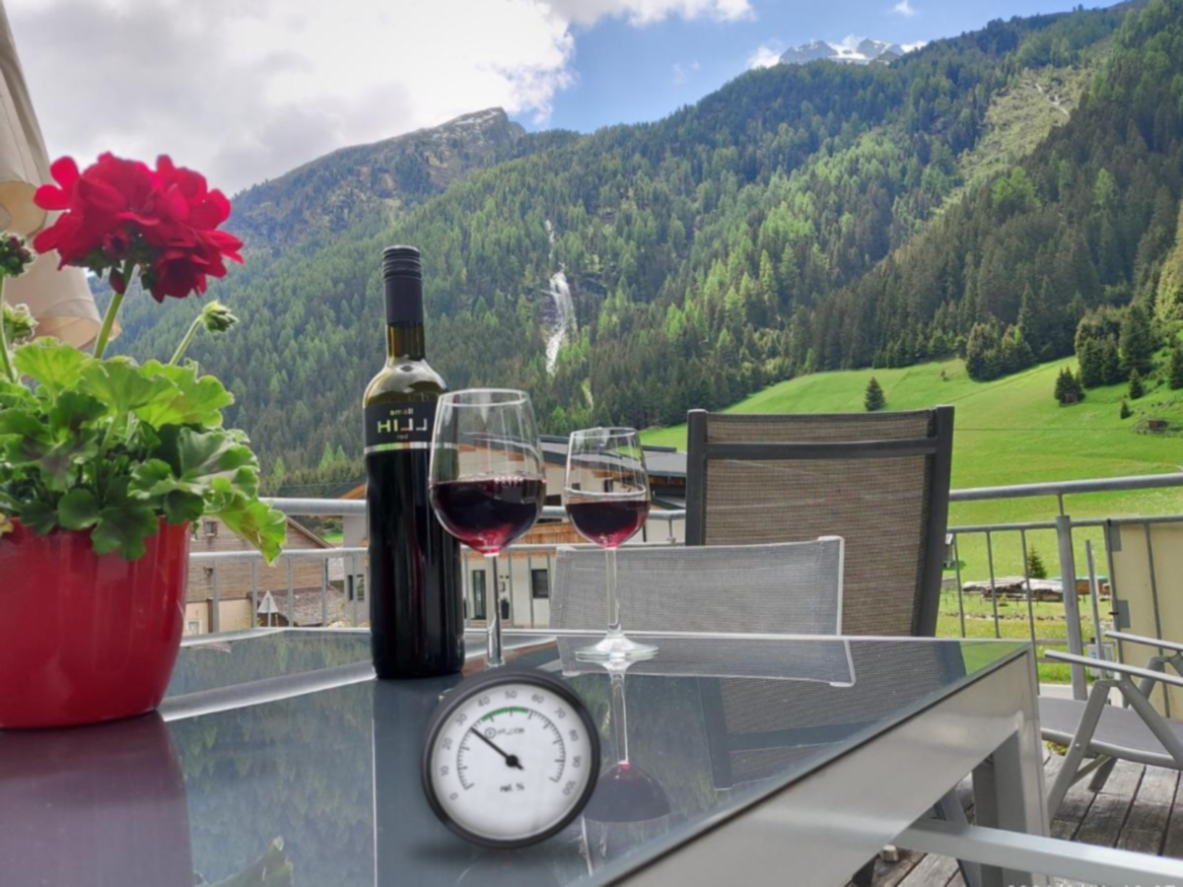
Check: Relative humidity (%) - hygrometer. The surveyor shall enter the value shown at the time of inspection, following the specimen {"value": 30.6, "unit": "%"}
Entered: {"value": 30, "unit": "%"}
